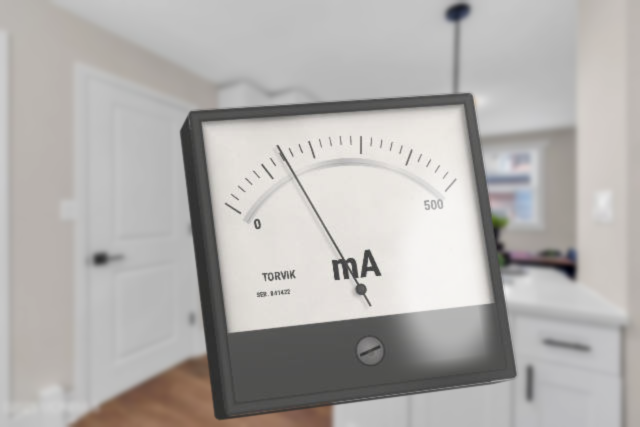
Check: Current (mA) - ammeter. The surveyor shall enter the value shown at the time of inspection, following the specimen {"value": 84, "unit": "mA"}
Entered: {"value": 140, "unit": "mA"}
